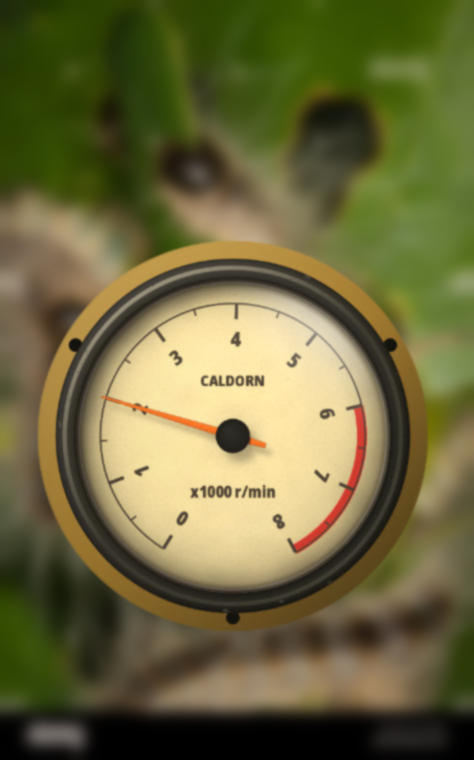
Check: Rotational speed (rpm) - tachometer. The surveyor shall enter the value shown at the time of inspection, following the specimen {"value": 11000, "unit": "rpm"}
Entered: {"value": 2000, "unit": "rpm"}
